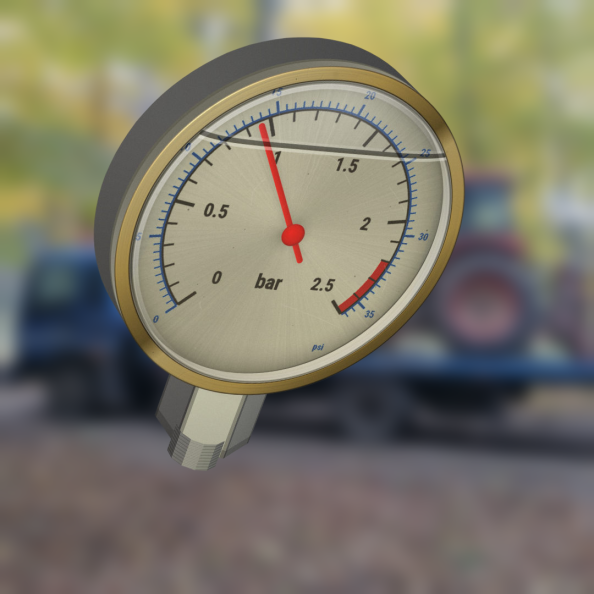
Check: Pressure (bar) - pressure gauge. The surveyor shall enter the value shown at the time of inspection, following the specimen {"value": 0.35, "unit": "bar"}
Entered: {"value": 0.95, "unit": "bar"}
